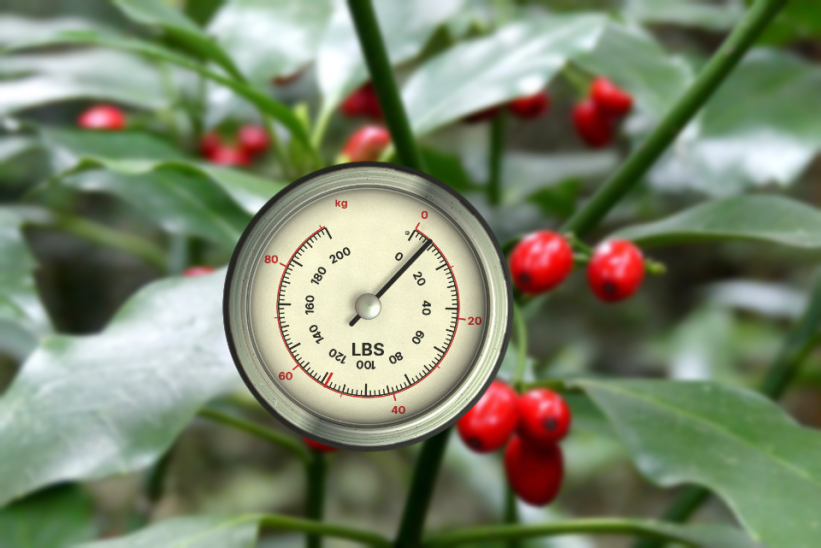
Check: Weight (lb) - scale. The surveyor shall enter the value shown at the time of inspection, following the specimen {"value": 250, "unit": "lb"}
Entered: {"value": 8, "unit": "lb"}
